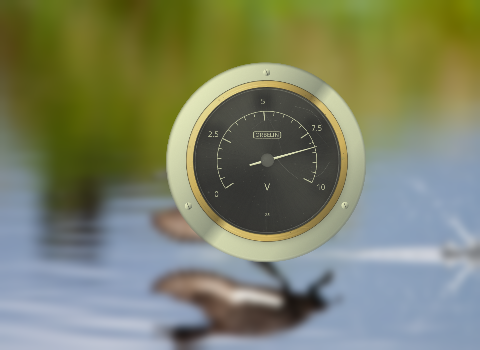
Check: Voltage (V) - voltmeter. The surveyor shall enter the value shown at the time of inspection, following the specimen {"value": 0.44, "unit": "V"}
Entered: {"value": 8.25, "unit": "V"}
